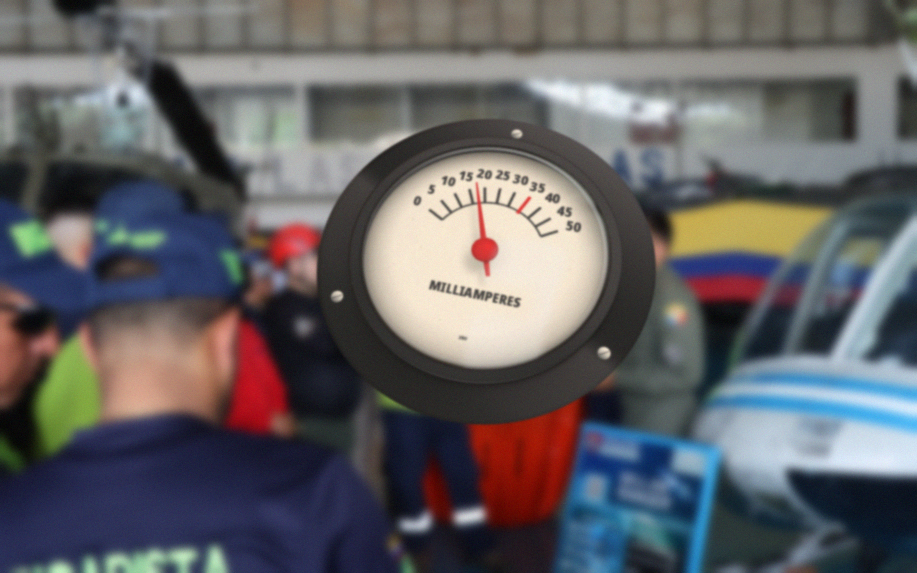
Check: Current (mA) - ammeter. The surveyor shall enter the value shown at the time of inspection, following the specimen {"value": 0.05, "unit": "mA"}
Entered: {"value": 17.5, "unit": "mA"}
